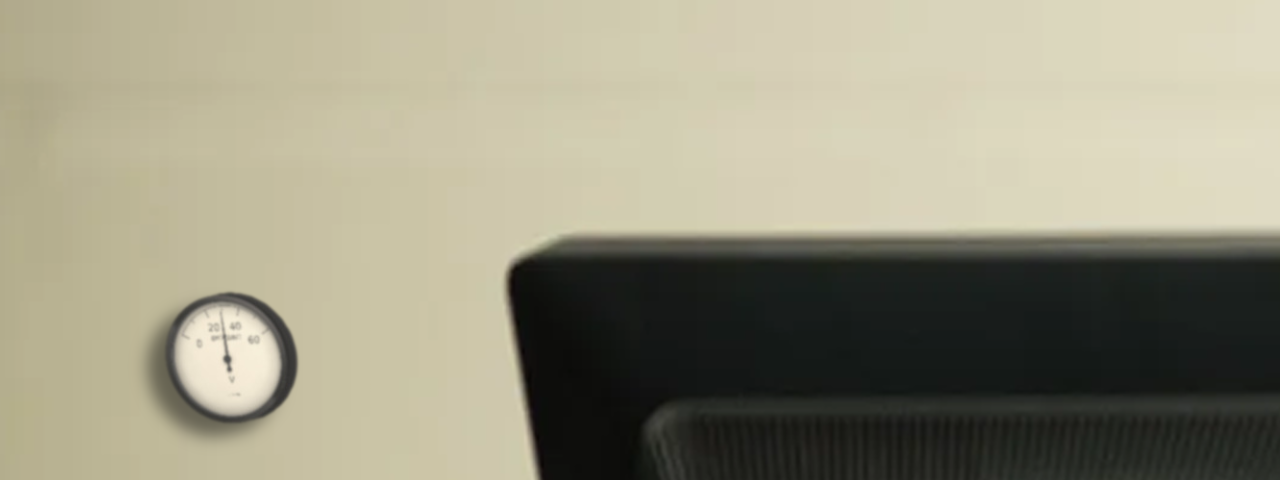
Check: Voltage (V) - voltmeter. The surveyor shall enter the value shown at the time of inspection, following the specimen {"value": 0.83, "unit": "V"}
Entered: {"value": 30, "unit": "V"}
